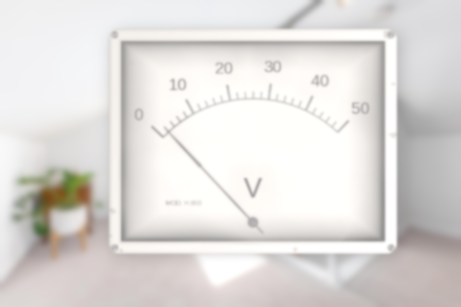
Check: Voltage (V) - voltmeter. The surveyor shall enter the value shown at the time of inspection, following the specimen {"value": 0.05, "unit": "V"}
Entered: {"value": 2, "unit": "V"}
